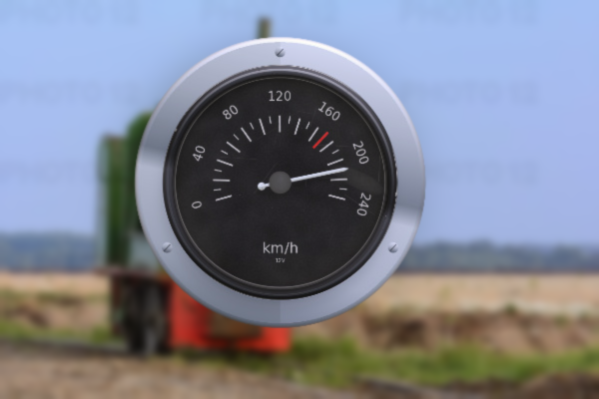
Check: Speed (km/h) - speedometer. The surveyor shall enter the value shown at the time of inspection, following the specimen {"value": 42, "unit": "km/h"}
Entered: {"value": 210, "unit": "km/h"}
